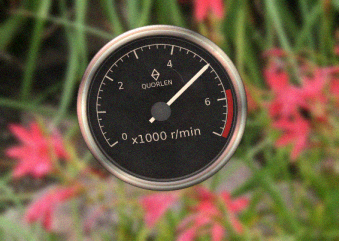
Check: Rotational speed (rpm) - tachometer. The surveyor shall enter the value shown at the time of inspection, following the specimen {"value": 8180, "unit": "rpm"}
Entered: {"value": 5000, "unit": "rpm"}
